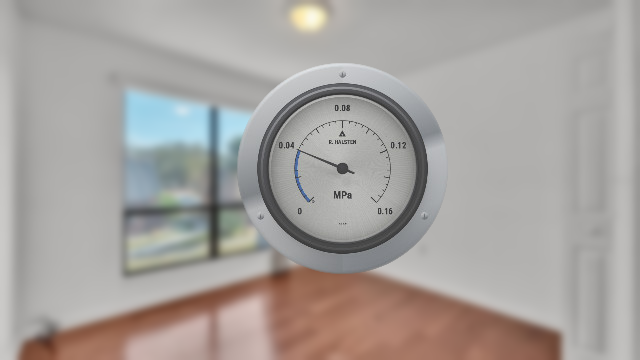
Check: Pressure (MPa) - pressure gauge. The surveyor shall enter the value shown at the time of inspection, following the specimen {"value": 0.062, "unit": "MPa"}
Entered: {"value": 0.04, "unit": "MPa"}
